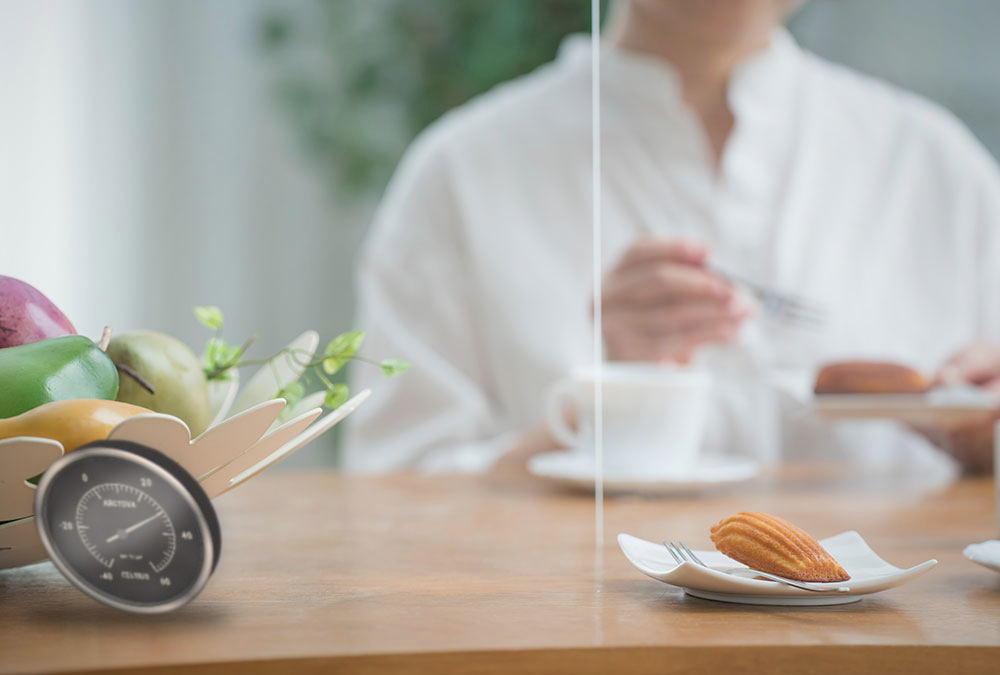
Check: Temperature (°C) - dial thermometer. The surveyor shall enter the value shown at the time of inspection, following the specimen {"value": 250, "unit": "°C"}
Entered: {"value": 30, "unit": "°C"}
